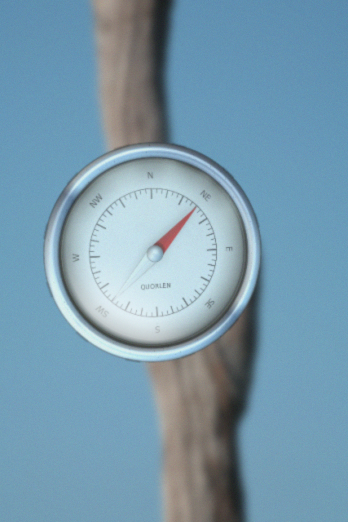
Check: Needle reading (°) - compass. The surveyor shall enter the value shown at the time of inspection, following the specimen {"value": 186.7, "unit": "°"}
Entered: {"value": 45, "unit": "°"}
